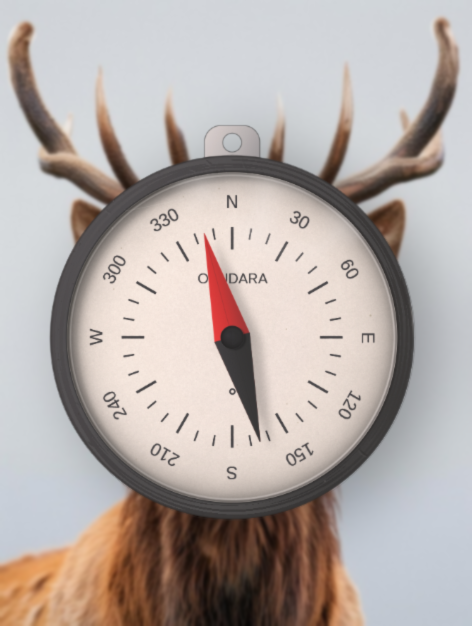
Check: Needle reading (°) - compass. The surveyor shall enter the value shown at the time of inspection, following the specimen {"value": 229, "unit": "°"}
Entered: {"value": 345, "unit": "°"}
